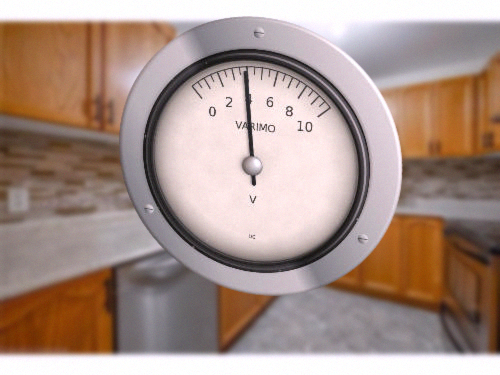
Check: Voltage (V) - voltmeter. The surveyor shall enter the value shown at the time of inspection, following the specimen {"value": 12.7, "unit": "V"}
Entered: {"value": 4, "unit": "V"}
